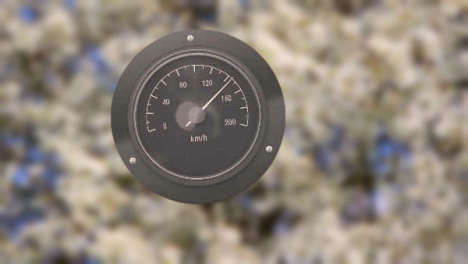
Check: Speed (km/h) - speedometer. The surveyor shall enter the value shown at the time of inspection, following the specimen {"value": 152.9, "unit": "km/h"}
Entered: {"value": 145, "unit": "km/h"}
